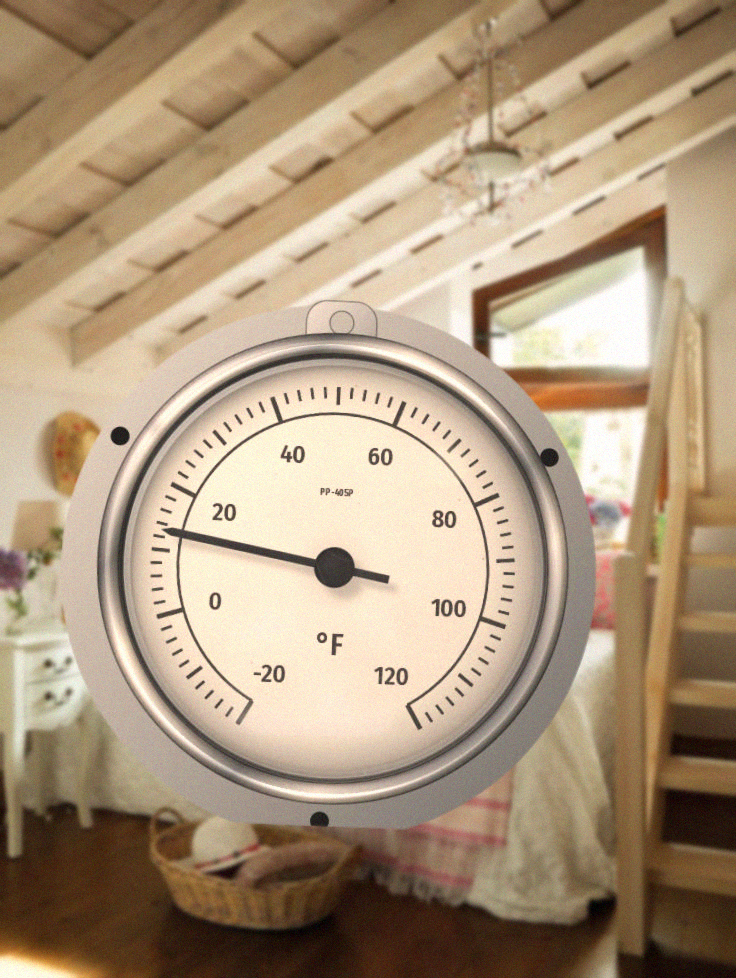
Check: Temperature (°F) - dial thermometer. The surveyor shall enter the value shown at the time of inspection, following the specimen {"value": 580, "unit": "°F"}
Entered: {"value": 13, "unit": "°F"}
